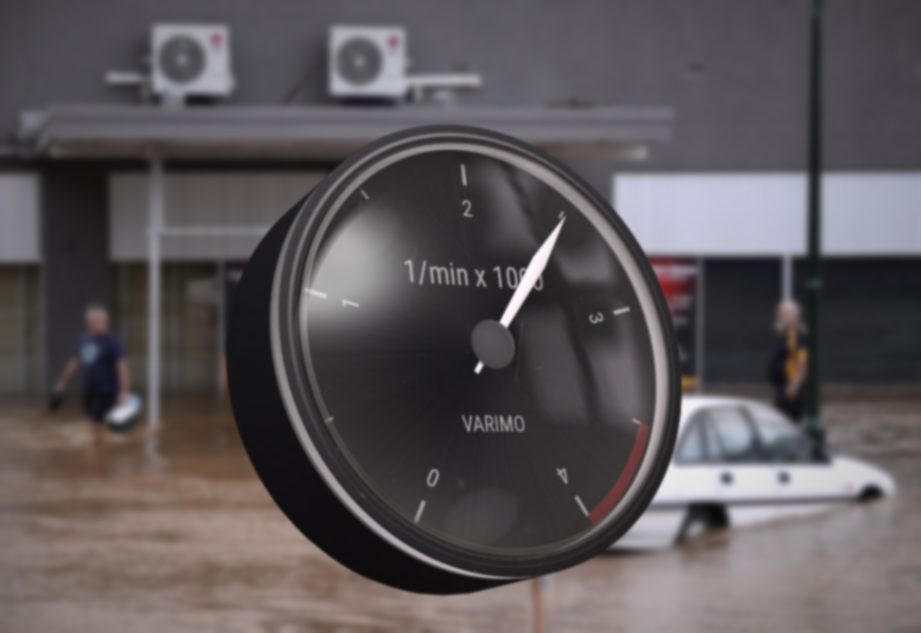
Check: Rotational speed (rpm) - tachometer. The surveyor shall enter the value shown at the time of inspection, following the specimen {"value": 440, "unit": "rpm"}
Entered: {"value": 2500, "unit": "rpm"}
